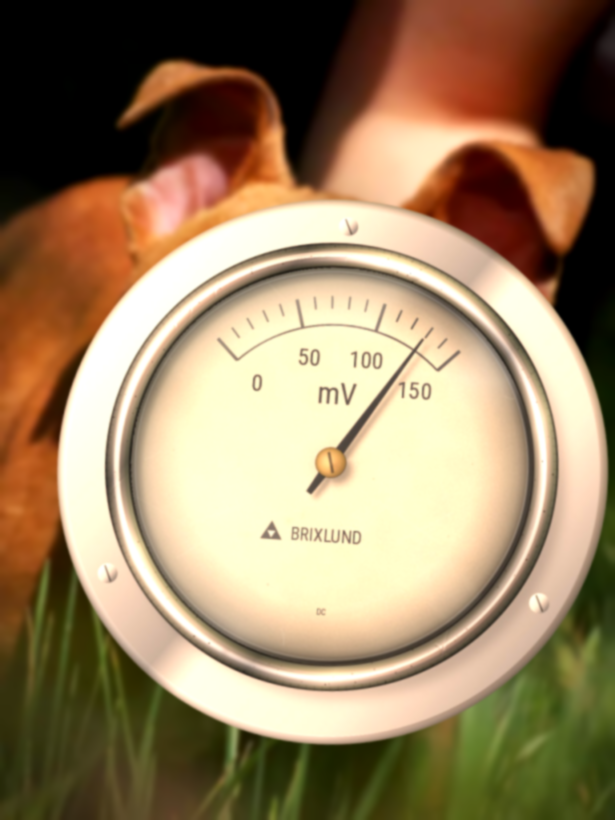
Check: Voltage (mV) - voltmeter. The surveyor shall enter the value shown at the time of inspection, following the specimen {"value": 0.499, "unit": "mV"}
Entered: {"value": 130, "unit": "mV"}
